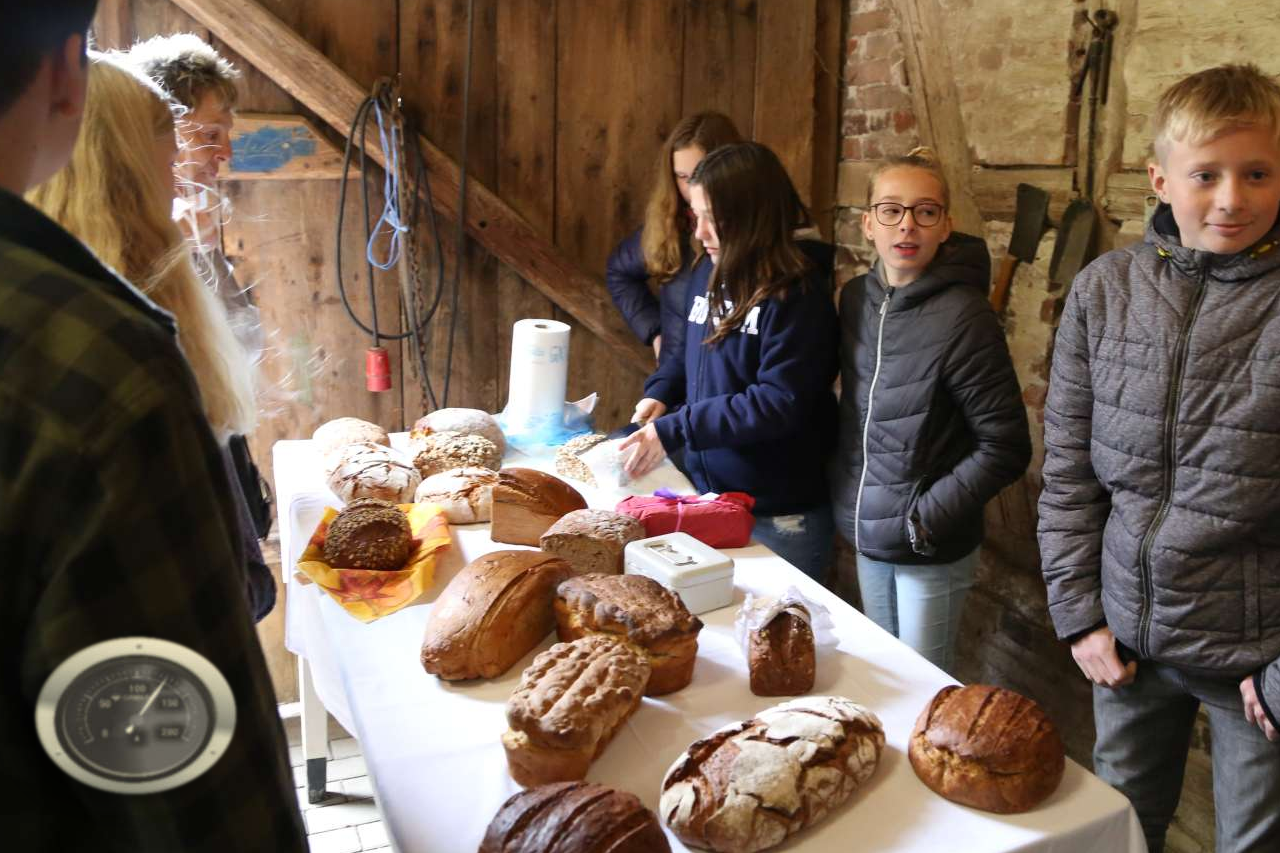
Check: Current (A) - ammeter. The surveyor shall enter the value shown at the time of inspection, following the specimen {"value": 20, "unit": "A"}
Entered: {"value": 125, "unit": "A"}
